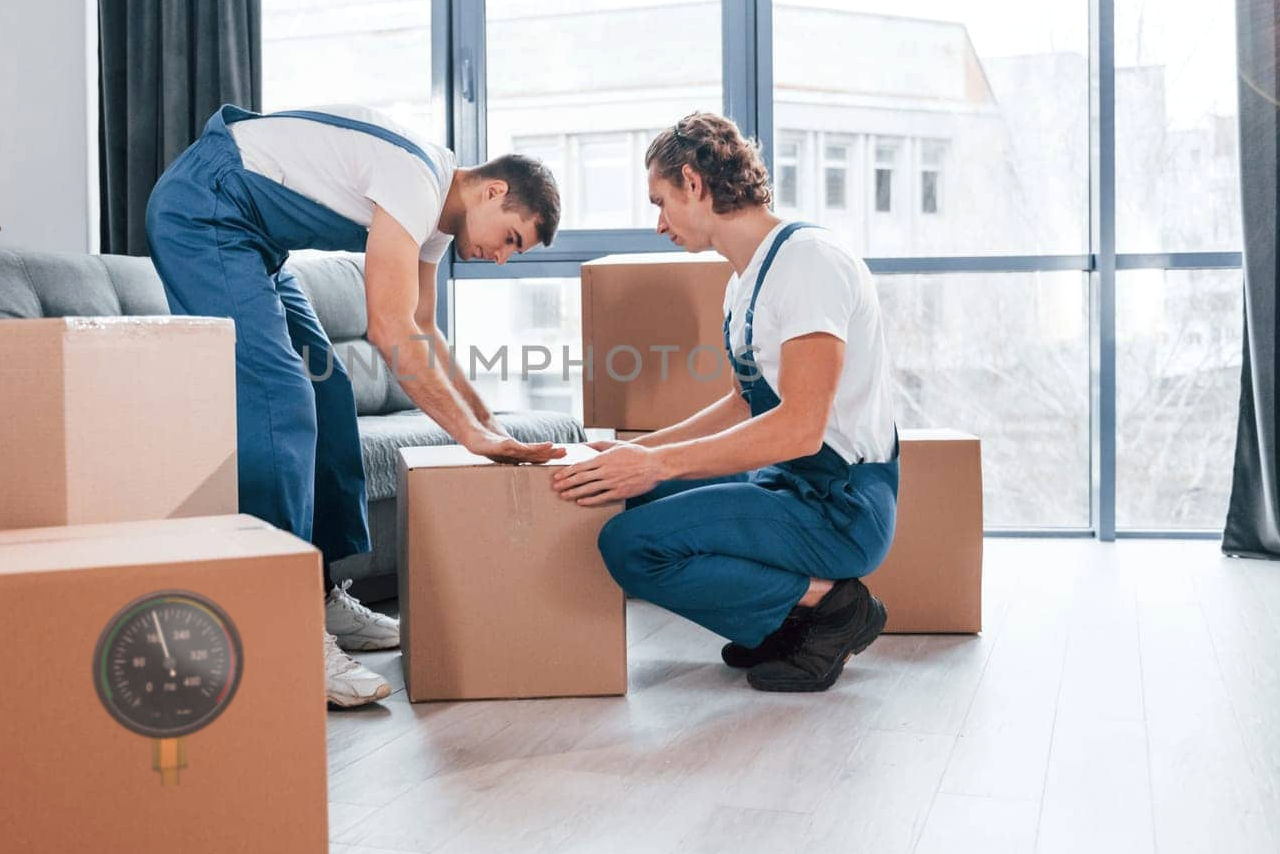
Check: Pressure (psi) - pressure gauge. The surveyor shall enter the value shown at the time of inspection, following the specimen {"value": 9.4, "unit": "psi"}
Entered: {"value": 180, "unit": "psi"}
